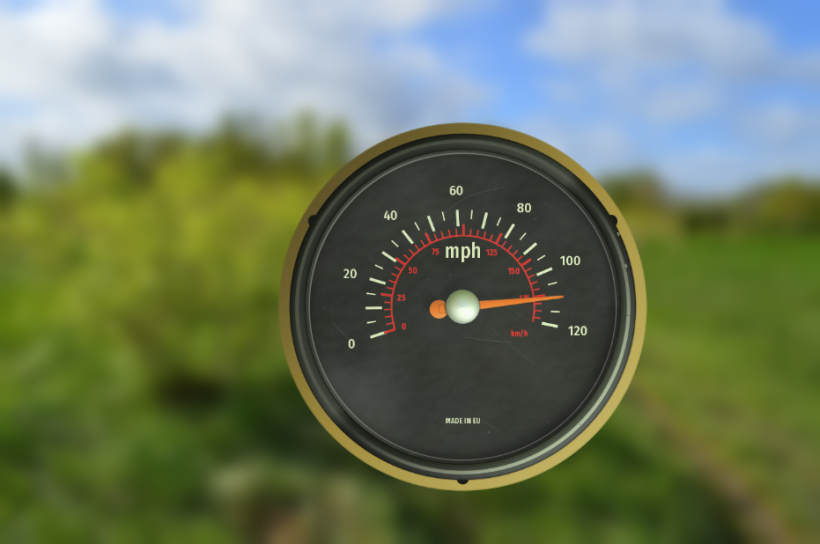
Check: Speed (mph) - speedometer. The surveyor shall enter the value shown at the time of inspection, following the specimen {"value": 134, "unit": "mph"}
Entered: {"value": 110, "unit": "mph"}
